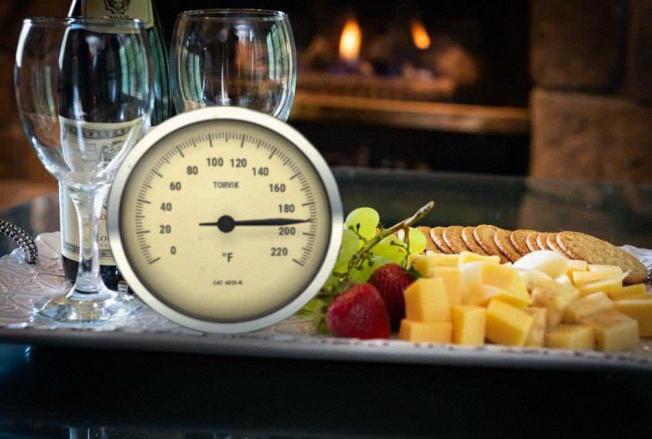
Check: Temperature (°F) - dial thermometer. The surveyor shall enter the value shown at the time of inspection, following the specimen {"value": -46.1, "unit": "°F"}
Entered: {"value": 190, "unit": "°F"}
